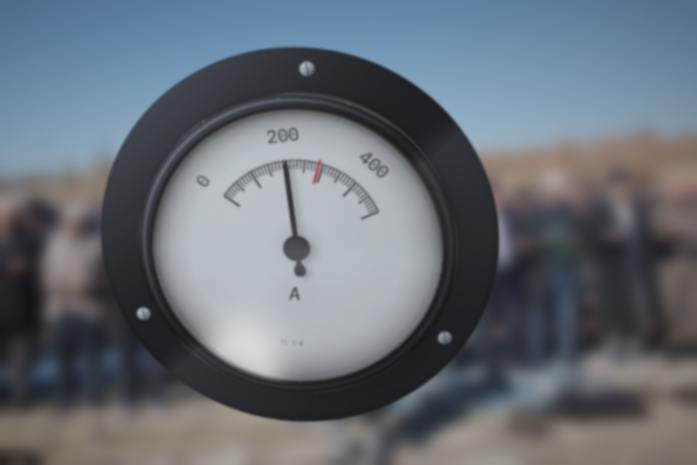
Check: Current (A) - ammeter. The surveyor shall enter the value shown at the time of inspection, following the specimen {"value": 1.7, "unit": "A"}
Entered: {"value": 200, "unit": "A"}
